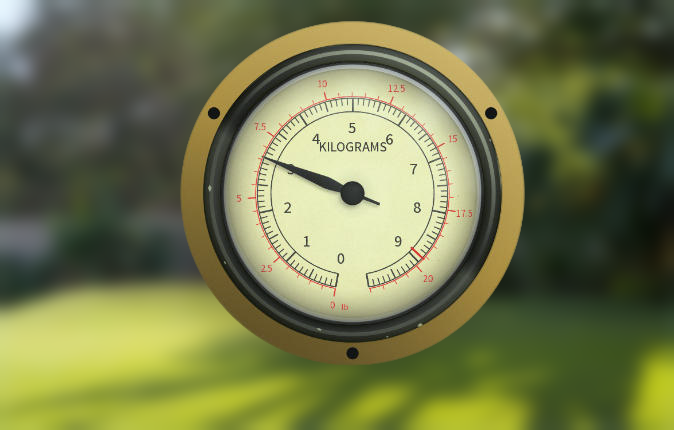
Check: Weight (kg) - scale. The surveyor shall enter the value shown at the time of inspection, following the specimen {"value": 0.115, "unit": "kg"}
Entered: {"value": 3, "unit": "kg"}
